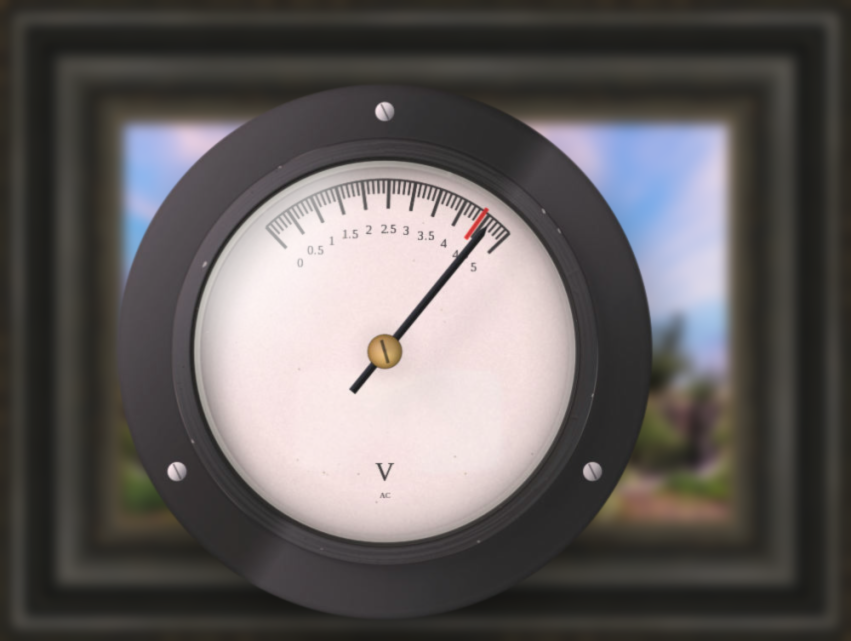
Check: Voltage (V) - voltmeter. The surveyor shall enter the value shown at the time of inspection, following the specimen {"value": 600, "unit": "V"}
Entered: {"value": 4.6, "unit": "V"}
